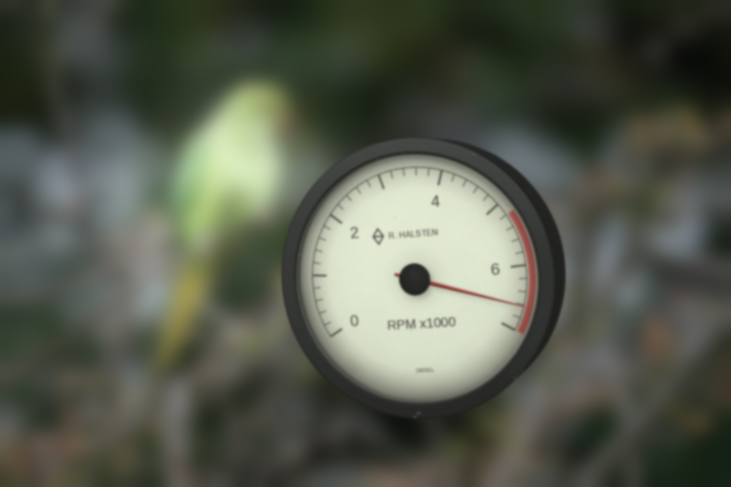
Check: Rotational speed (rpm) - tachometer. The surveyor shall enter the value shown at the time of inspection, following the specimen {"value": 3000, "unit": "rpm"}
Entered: {"value": 6600, "unit": "rpm"}
